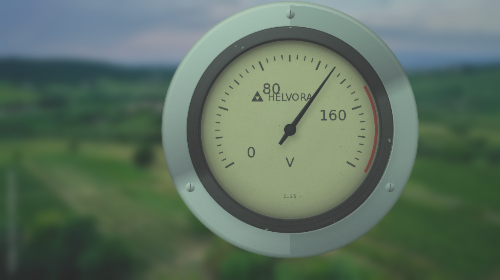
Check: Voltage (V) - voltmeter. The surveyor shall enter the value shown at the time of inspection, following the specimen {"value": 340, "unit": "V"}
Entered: {"value": 130, "unit": "V"}
